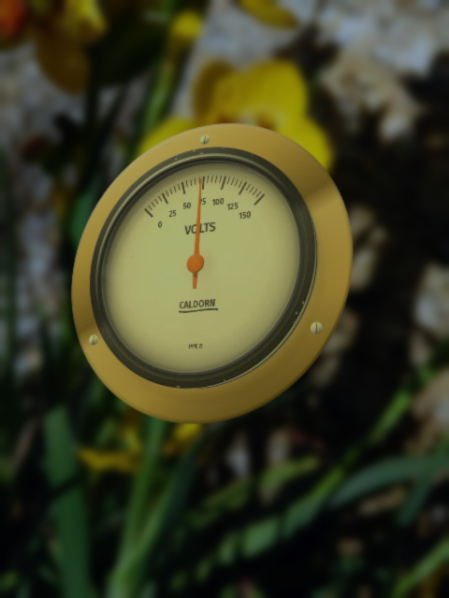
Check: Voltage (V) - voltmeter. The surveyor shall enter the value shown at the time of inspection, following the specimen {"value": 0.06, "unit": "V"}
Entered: {"value": 75, "unit": "V"}
